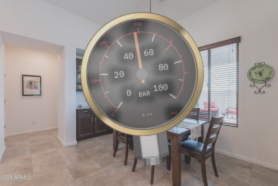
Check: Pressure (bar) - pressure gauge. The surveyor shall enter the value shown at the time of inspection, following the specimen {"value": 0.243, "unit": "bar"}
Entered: {"value": 50, "unit": "bar"}
